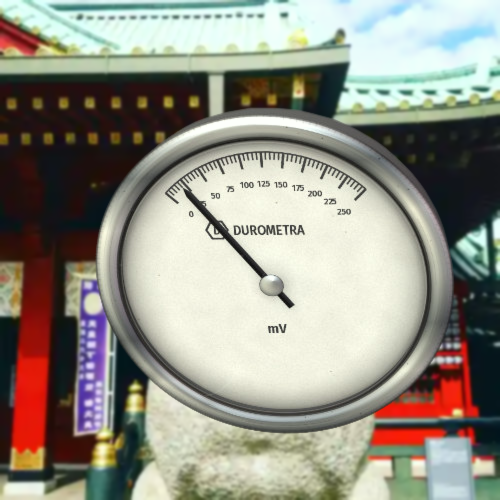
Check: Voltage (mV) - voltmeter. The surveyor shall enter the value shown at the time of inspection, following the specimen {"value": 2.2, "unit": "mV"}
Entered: {"value": 25, "unit": "mV"}
